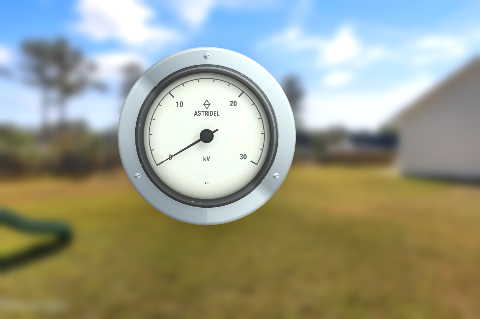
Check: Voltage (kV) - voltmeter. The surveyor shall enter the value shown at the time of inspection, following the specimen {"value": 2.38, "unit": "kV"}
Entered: {"value": 0, "unit": "kV"}
